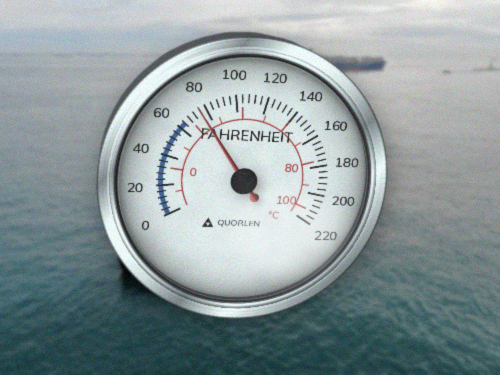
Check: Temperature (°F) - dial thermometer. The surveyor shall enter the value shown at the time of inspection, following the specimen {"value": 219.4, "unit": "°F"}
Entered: {"value": 76, "unit": "°F"}
